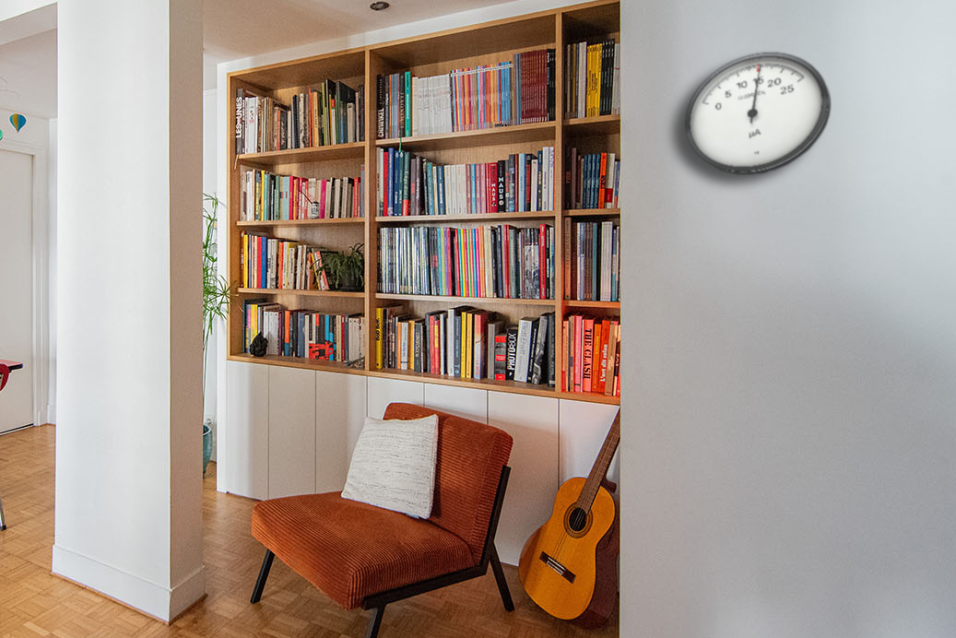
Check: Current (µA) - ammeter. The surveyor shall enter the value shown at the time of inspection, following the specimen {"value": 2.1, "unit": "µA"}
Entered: {"value": 15, "unit": "µA"}
